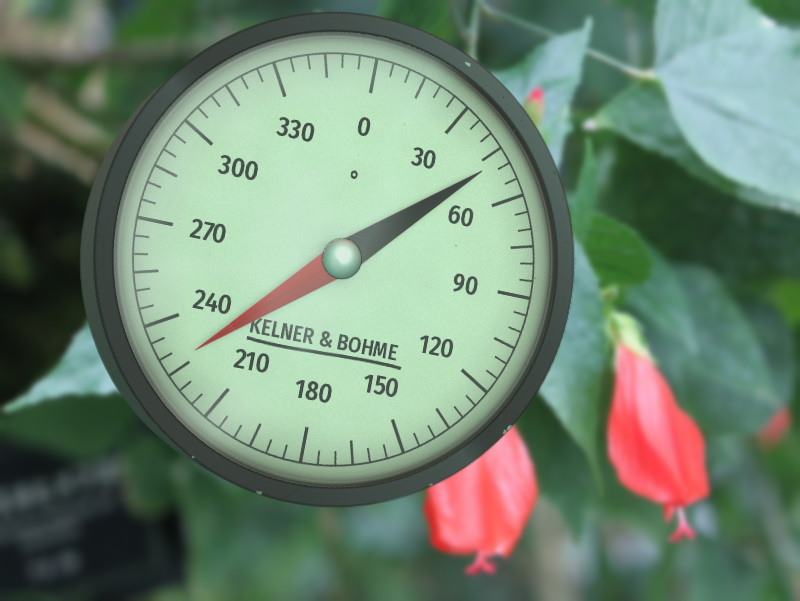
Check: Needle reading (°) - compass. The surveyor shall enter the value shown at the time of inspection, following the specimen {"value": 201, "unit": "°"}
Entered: {"value": 227.5, "unit": "°"}
